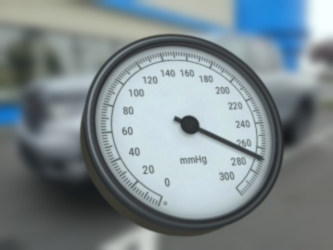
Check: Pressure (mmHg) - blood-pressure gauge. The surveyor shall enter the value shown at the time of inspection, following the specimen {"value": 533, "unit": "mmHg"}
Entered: {"value": 270, "unit": "mmHg"}
